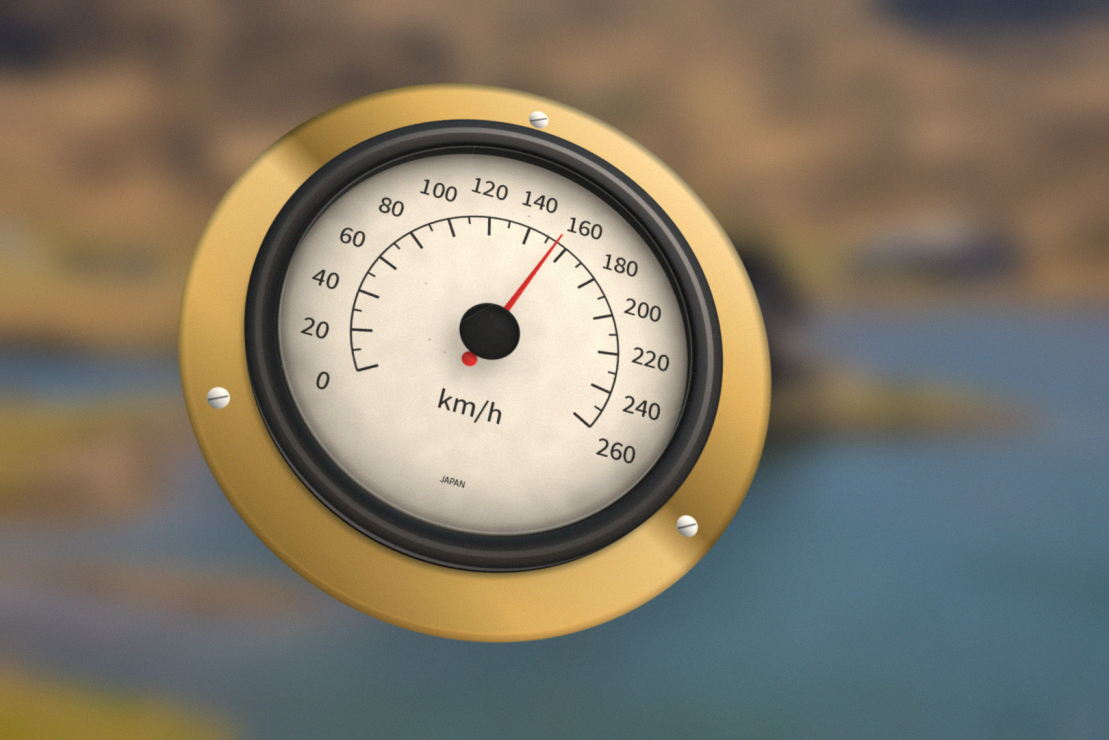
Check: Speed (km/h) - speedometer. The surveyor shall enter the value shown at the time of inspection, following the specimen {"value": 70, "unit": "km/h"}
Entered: {"value": 155, "unit": "km/h"}
